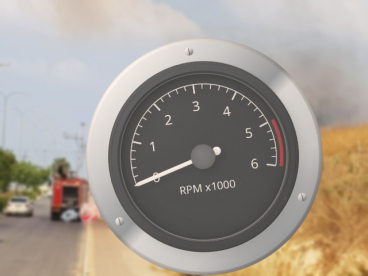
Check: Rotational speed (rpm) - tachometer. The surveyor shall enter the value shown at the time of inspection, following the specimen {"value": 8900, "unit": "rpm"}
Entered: {"value": 0, "unit": "rpm"}
